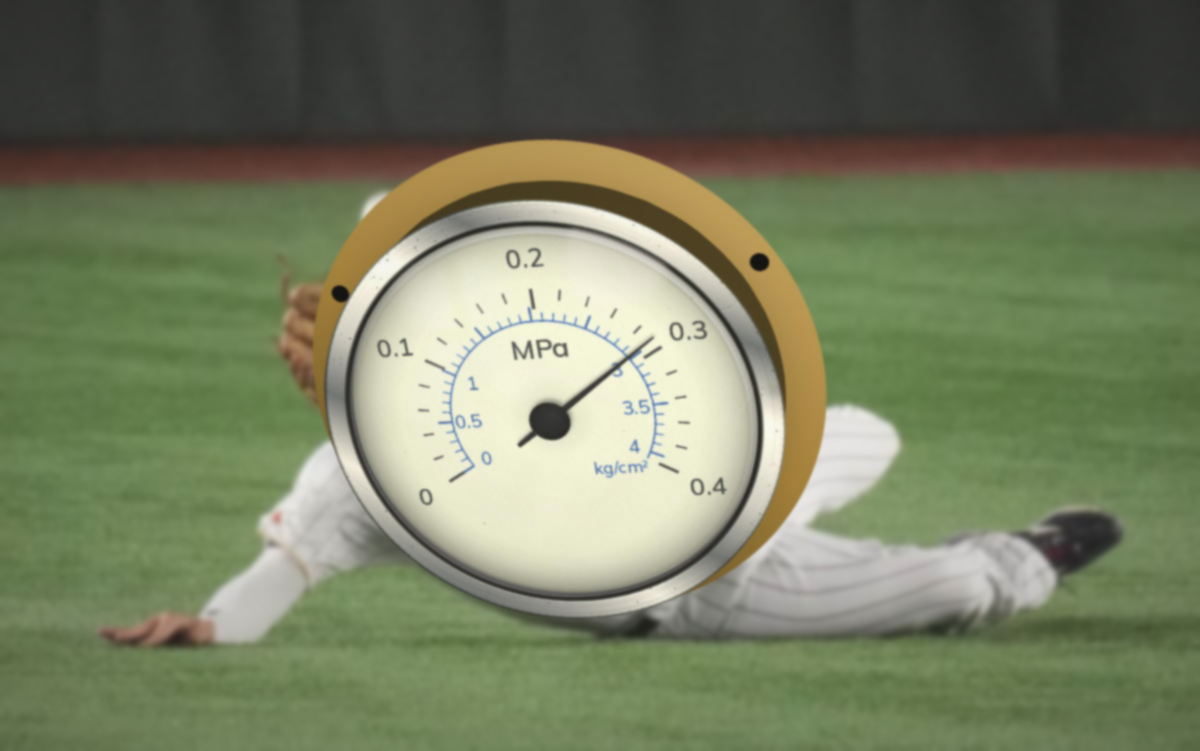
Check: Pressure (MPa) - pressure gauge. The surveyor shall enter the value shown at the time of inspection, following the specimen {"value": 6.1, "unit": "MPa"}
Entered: {"value": 0.29, "unit": "MPa"}
